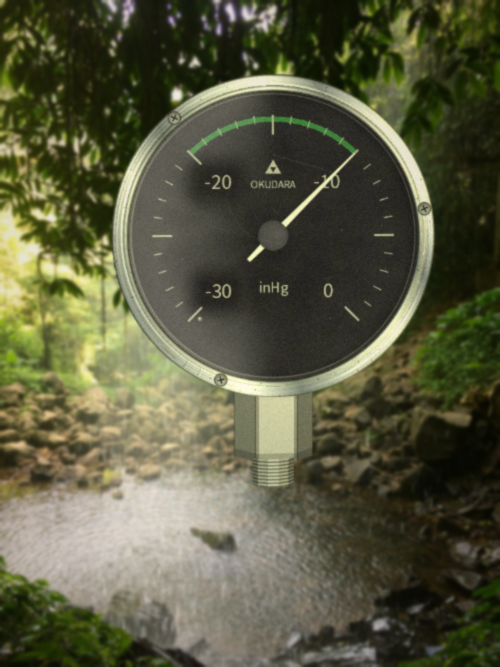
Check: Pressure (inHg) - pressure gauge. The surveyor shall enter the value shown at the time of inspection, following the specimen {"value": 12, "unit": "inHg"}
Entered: {"value": -10, "unit": "inHg"}
